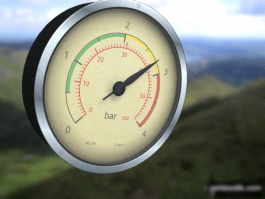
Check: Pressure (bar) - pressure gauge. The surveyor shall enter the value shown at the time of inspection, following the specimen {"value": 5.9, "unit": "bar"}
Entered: {"value": 2.75, "unit": "bar"}
